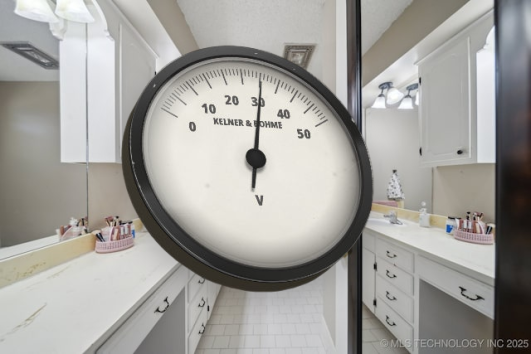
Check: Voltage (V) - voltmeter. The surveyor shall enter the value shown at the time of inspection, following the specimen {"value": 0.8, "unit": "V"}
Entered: {"value": 30, "unit": "V"}
